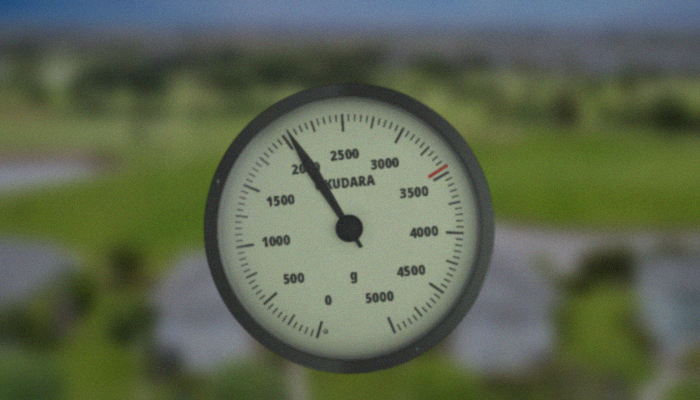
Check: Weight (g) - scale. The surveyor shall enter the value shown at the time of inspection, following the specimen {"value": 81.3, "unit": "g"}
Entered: {"value": 2050, "unit": "g"}
